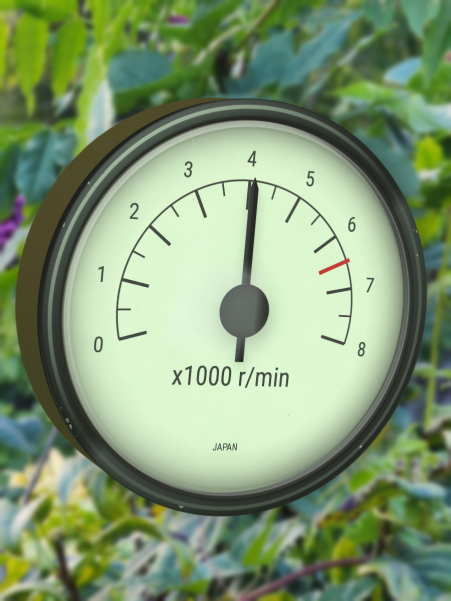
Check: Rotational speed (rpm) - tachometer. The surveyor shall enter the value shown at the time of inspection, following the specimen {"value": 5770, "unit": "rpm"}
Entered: {"value": 4000, "unit": "rpm"}
